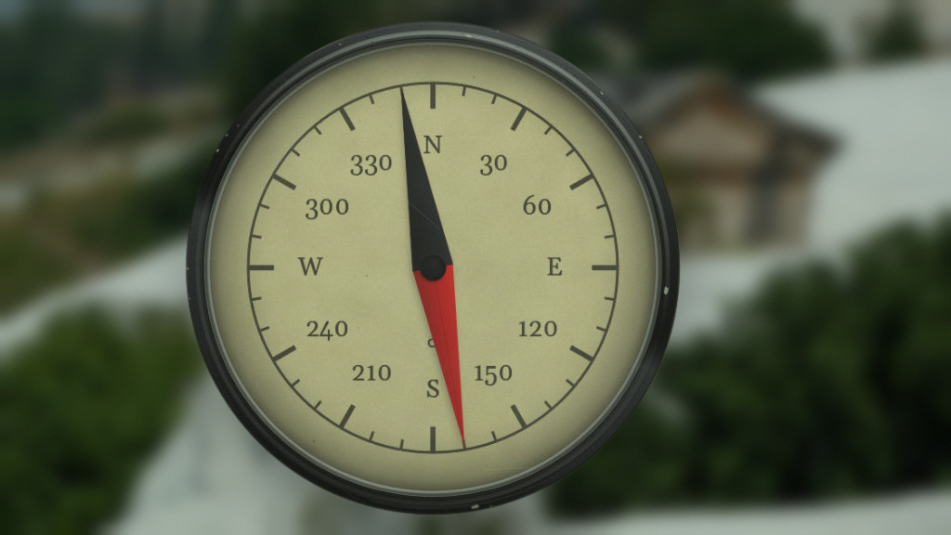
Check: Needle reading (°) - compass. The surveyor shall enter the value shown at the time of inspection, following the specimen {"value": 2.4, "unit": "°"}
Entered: {"value": 170, "unit": "°"}
